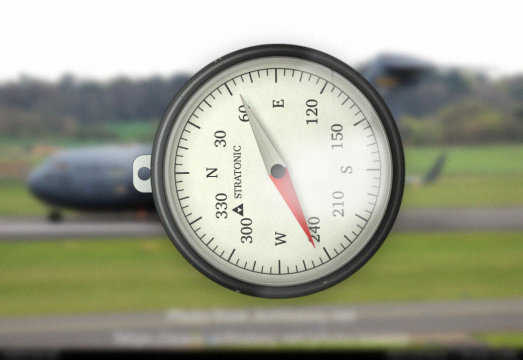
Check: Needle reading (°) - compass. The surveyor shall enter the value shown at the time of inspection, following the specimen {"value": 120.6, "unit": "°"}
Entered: {"value": 245, "unit": "°"}
